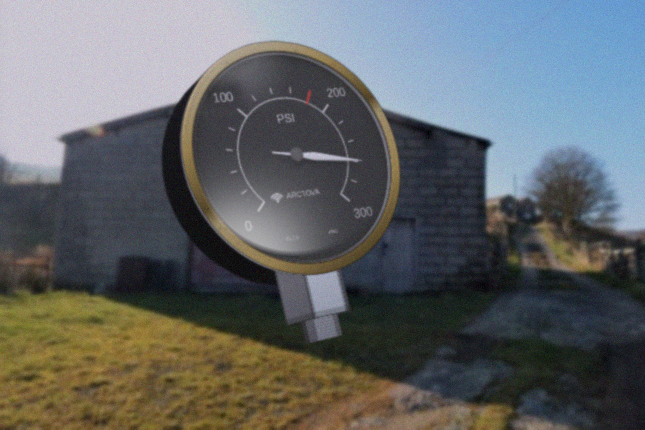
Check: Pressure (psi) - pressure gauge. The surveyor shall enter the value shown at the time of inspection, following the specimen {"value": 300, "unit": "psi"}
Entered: {"value": 260, "unit": "psi"}
